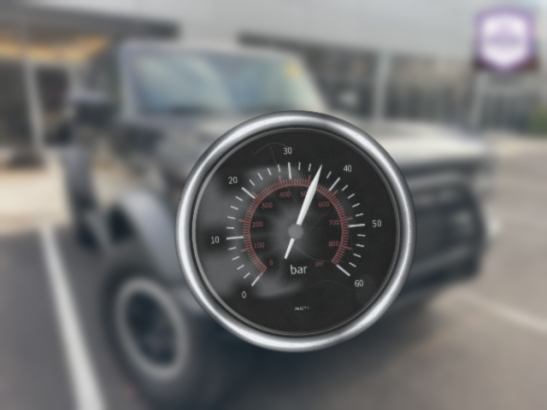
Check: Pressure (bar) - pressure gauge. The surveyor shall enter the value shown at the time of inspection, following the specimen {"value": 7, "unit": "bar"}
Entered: {"value": 36, "unit": "bar"}
